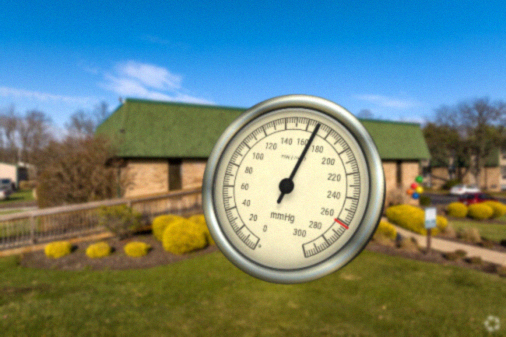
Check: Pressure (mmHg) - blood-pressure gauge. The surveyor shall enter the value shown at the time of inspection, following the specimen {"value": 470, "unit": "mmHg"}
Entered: {"value": 170, "unit": "mmHg"}
